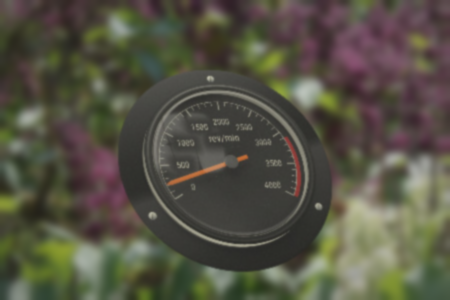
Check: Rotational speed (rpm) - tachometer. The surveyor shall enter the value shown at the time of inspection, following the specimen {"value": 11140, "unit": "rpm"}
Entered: {"value": 200, "unit": "rpm"}
